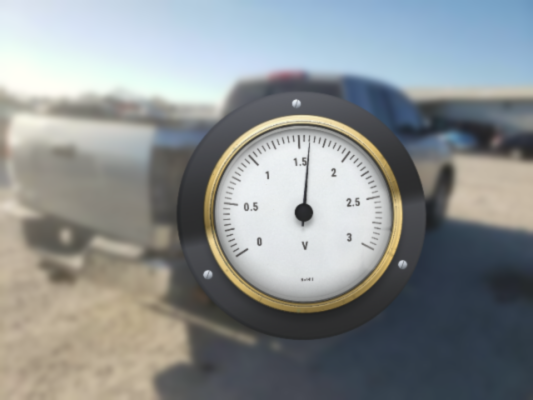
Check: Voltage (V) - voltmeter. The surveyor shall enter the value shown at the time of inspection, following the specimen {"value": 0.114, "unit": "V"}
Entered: {"value": 1.6, "unit": "V"}
